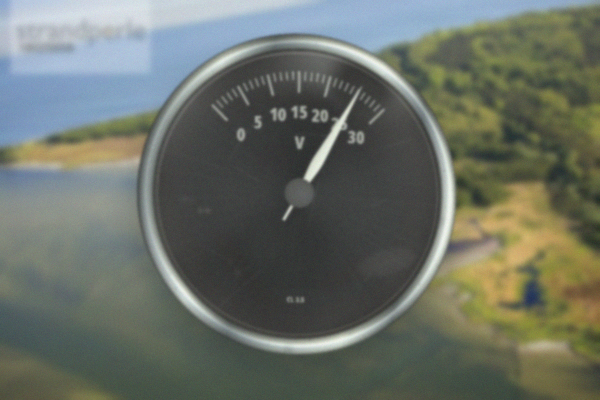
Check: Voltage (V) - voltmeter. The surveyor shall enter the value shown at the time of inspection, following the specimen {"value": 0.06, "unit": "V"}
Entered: {"value": 25, "unit": "V"}
